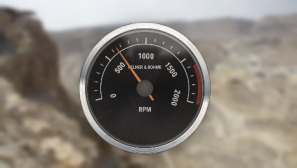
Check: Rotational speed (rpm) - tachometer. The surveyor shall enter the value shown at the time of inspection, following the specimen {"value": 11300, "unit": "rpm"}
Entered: {"value": 650, "unit": "rpm"}
